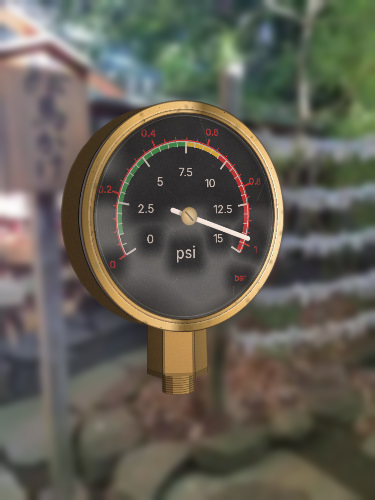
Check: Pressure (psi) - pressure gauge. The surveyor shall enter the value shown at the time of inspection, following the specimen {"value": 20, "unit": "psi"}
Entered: {"value": 14.25, "unit": "psi"}
